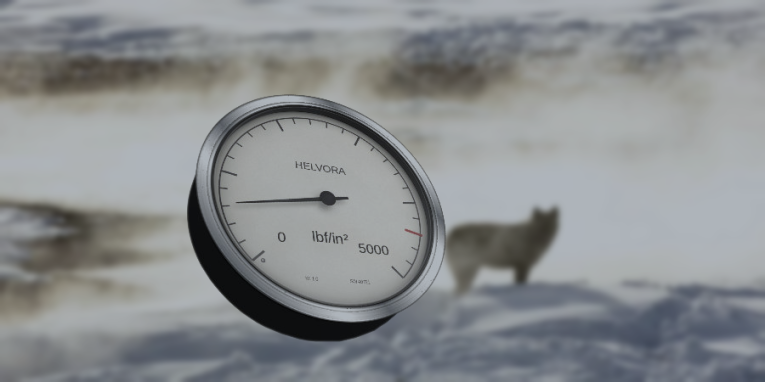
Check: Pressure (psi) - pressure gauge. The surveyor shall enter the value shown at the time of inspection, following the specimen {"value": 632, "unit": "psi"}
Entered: {"value": 600, "unit": "psi"}
